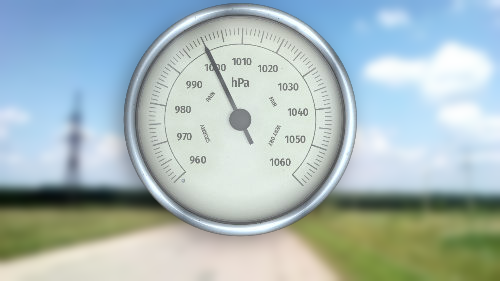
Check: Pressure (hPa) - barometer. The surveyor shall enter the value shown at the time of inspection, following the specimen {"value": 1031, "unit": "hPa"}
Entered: {"value": 1000, "unit": "hPa"}
